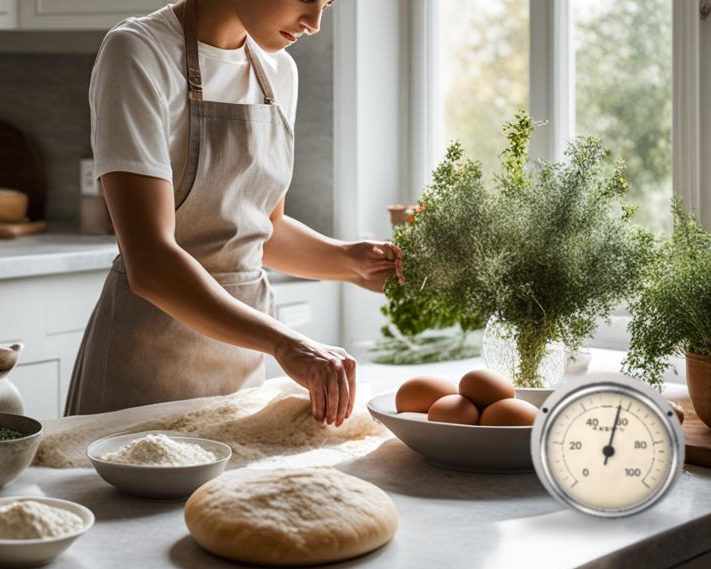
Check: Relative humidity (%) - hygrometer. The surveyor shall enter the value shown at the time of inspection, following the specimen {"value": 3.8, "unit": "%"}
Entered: {"value": 56, "unit": "%"}
